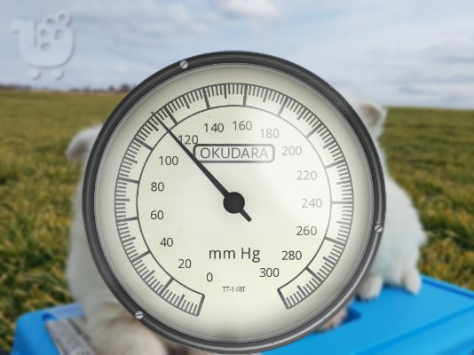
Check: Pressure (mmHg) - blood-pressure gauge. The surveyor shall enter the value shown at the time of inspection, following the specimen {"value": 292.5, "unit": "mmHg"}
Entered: {"value": 114, "unit": "mmHg"}
